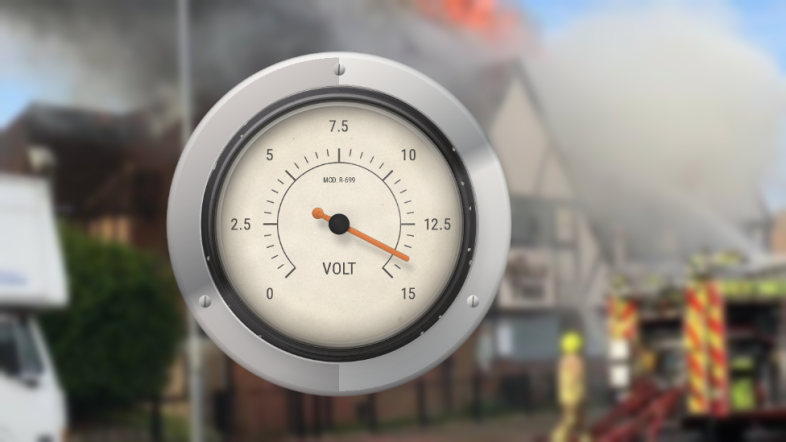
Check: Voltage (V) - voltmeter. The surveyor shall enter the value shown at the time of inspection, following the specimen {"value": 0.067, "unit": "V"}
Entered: {"value": 14, "unit": "V"}
